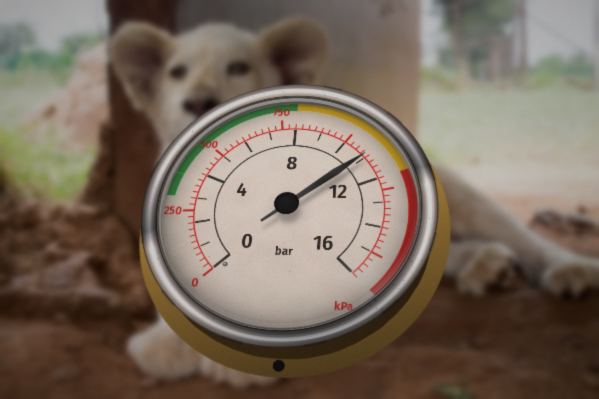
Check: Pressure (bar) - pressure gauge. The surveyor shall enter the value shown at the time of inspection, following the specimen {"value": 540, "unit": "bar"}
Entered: {"value": 11, "unit": "bar"}
